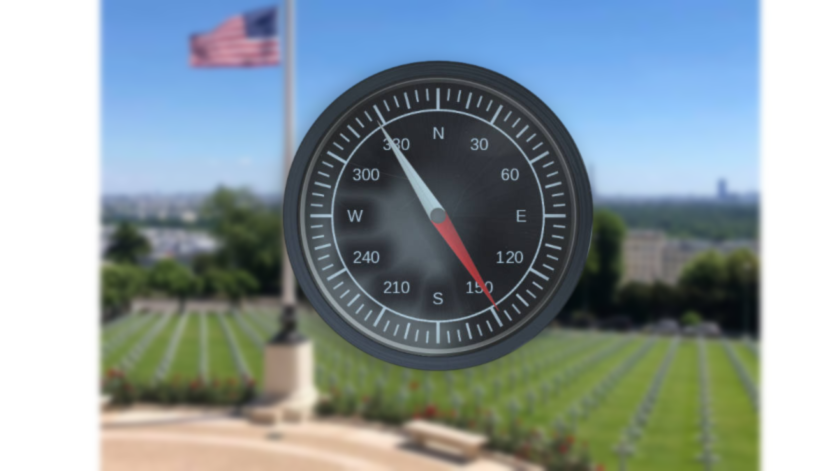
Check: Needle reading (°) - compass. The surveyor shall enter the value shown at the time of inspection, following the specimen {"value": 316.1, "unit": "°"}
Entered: {"value": 147.5, "unit": "°"}
